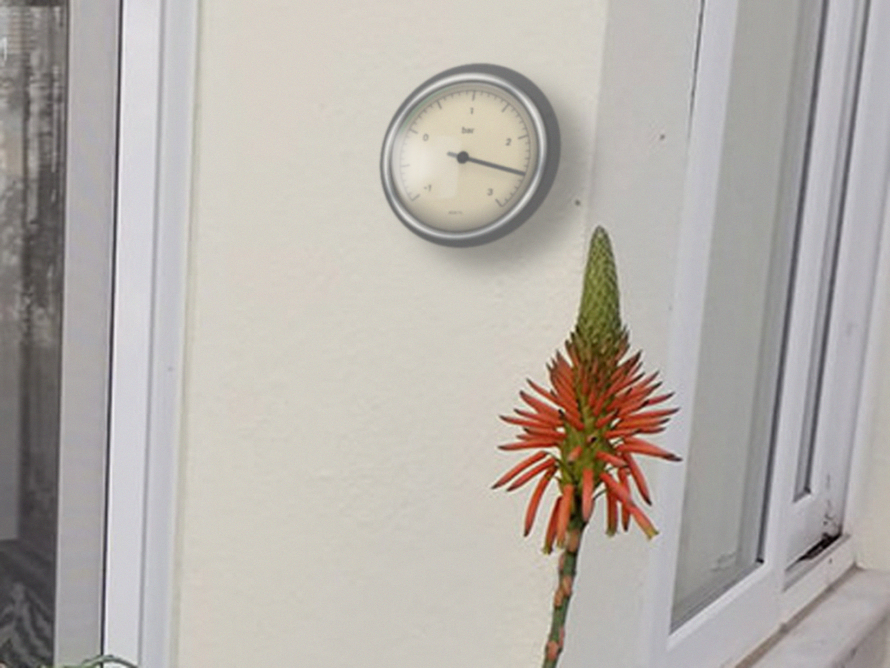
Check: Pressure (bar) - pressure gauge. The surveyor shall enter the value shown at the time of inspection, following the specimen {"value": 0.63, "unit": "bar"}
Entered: {"value": 2.5, "unit": "bar"}
